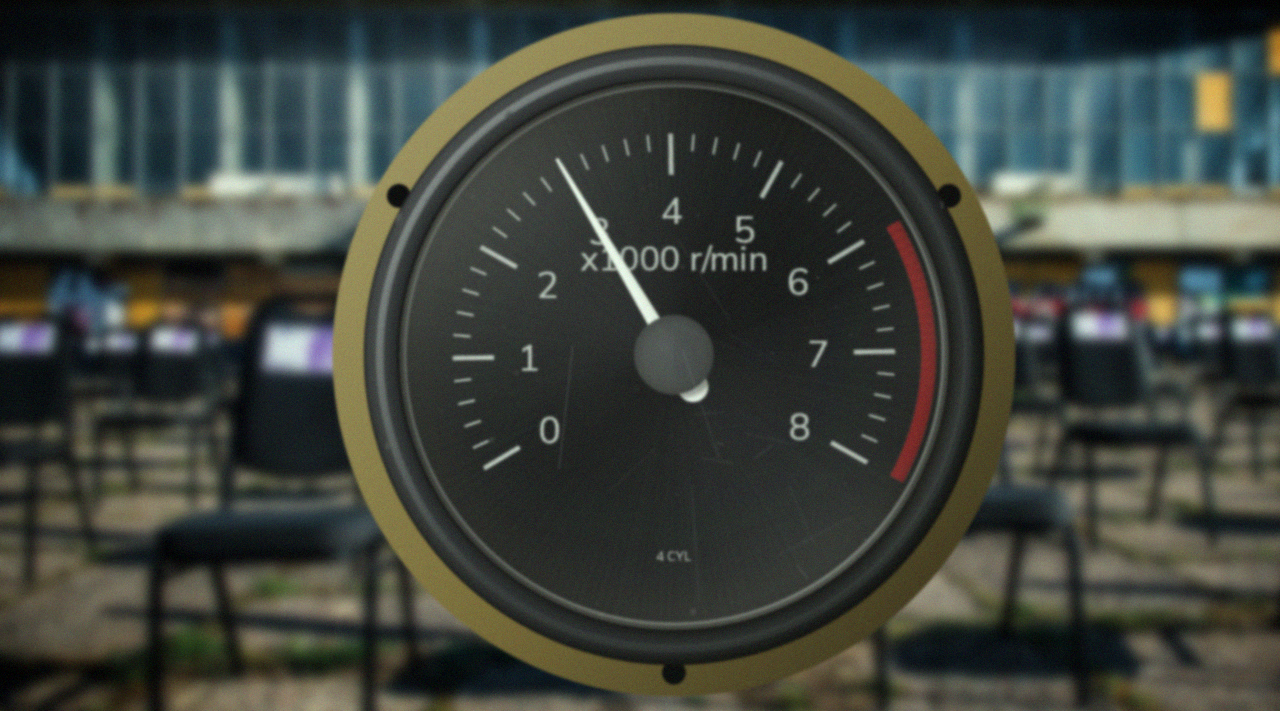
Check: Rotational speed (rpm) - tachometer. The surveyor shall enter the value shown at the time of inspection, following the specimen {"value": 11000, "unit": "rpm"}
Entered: {"value": 3000, "unit": "rpm"}
